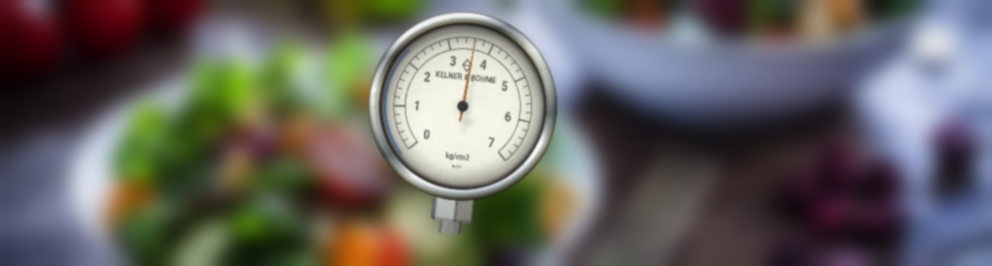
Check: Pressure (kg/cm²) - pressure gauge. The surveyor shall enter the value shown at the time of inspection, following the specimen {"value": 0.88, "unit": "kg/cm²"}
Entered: {"value": 3.6, "unit": "kg/cm²"}
